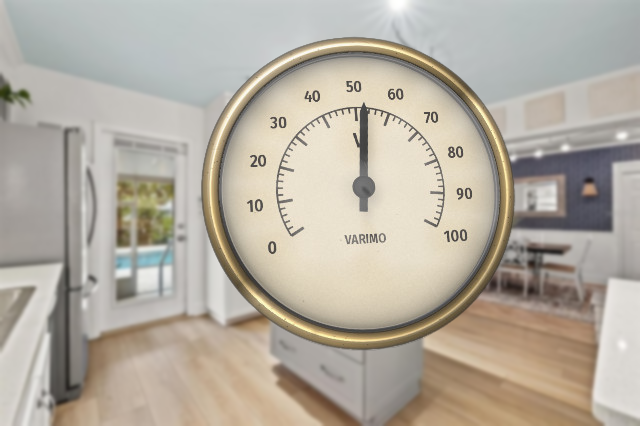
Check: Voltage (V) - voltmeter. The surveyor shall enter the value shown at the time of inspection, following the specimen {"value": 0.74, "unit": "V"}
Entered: {"value": 52, "unit": "V"}
